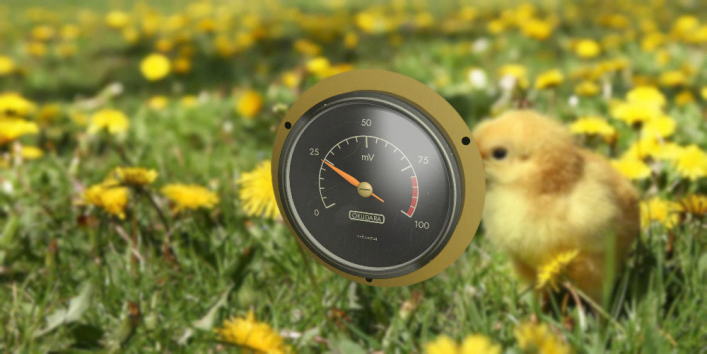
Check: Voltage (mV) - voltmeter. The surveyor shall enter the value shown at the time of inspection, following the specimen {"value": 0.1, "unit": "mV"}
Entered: {"value": 25, "unit": "mV"}
